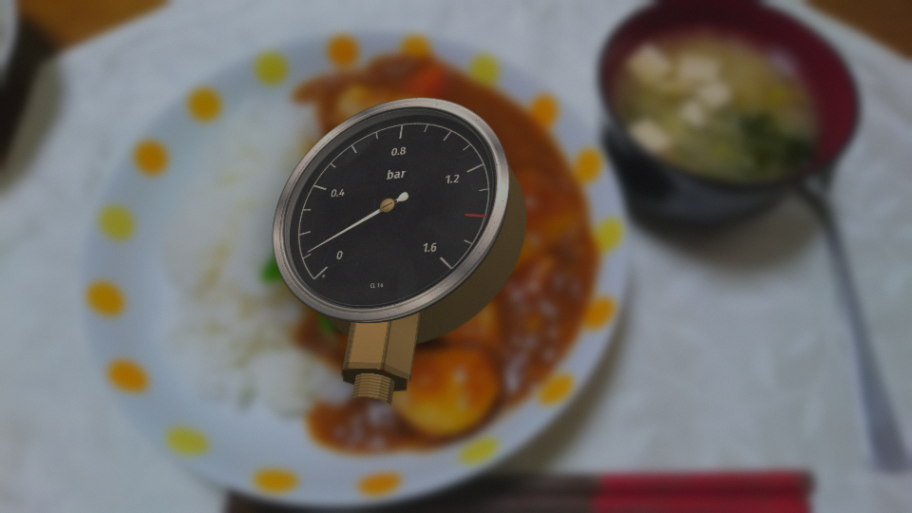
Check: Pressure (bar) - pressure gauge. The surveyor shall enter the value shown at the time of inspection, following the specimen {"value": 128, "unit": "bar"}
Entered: {"value": 0.1, "unit": "bar"}
